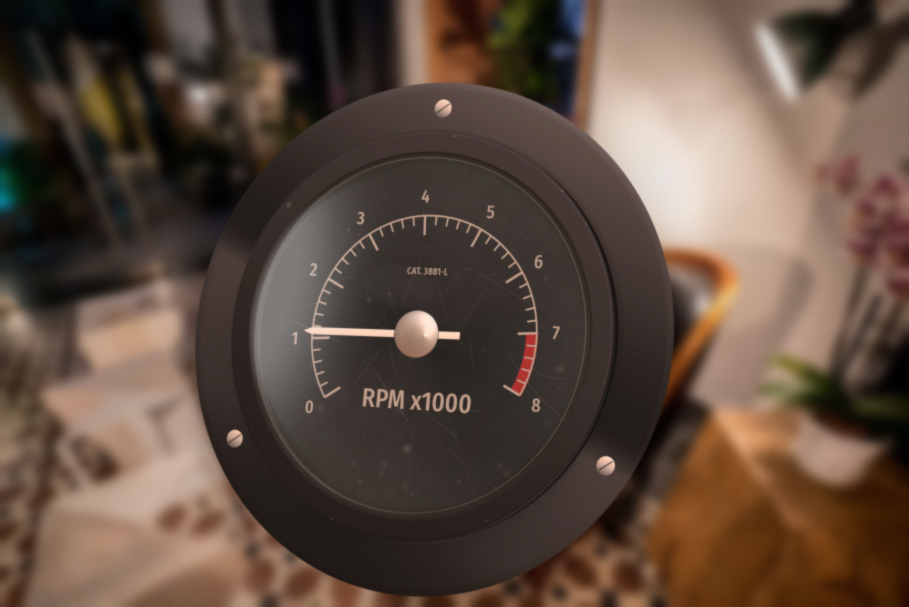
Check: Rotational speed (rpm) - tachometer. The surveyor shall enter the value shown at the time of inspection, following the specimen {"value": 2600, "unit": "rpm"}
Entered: {"value": 1100, "unit": "rpm"}
